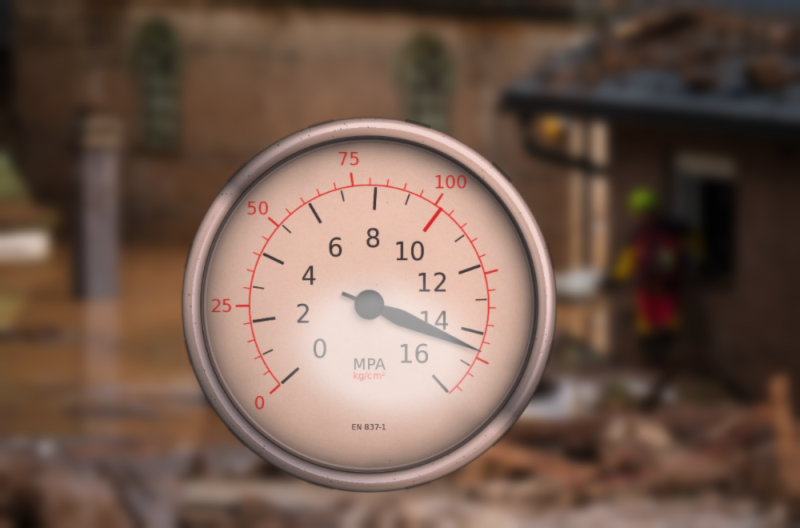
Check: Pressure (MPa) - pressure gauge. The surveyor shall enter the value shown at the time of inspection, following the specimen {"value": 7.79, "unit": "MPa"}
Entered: {"value": 14.5, "unit": "MPa"}
